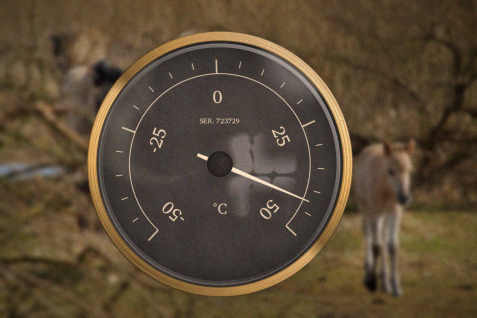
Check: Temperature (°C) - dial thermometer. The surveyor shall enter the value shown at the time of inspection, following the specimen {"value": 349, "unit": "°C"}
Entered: {"value": 42.5, "unit": "°C"}
